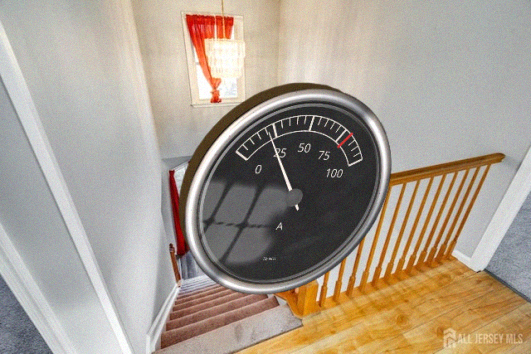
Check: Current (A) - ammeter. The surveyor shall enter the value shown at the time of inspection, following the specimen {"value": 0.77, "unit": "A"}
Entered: {"value": 20, "unit": "A"}
